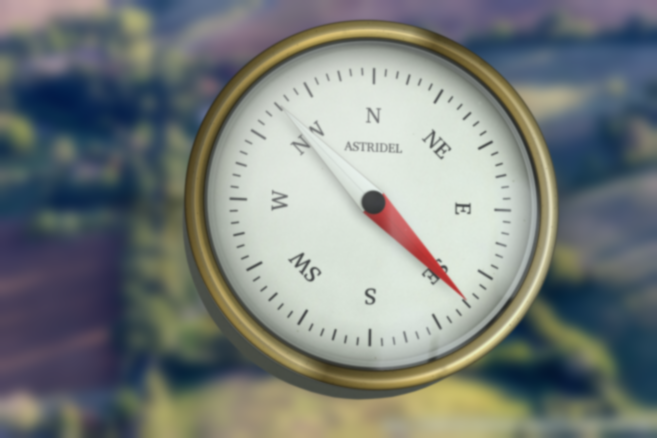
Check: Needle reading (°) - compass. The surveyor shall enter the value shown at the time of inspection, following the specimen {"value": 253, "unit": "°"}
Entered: {"value": 135, "unit": "°"}
